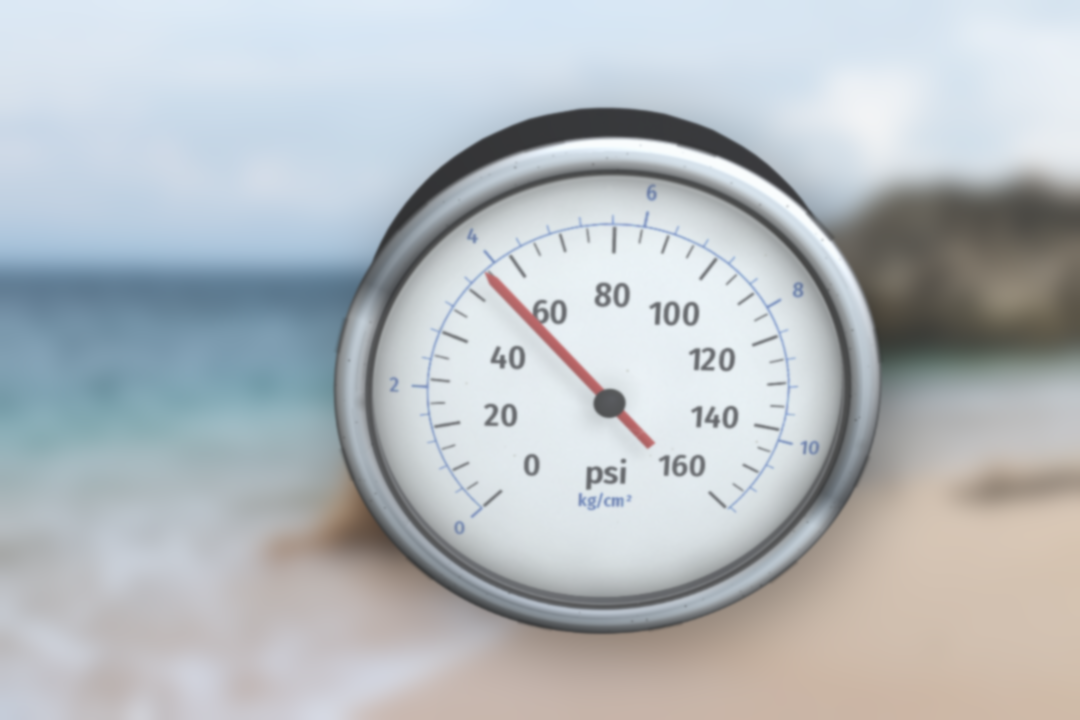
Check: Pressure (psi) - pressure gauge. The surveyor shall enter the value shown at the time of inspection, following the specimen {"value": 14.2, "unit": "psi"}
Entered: {"value": 55, "unit": "psi"}
